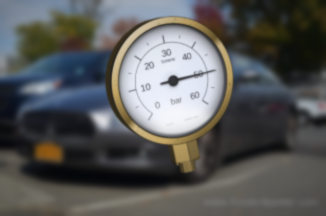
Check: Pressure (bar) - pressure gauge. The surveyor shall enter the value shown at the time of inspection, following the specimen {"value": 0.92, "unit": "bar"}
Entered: {"value": 50, "unit": "bar"}
